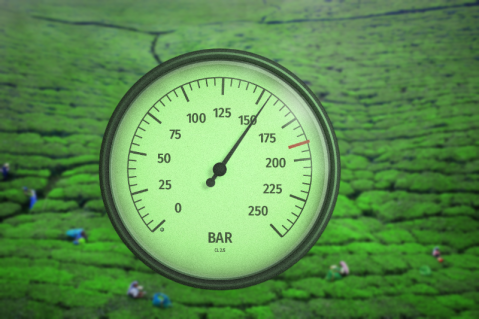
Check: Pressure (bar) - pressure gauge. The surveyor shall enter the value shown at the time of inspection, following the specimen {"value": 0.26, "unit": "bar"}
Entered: {"value": 155, "unit": "bar"}
